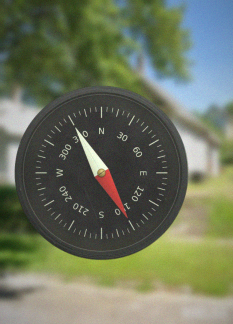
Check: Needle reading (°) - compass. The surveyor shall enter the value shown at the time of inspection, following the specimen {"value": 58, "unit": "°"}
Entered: {"value": 150, "unit": "°"}
